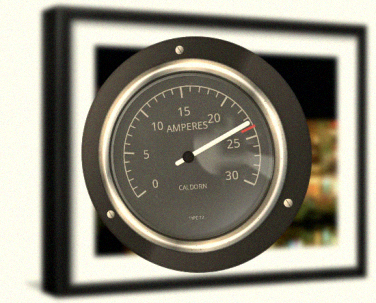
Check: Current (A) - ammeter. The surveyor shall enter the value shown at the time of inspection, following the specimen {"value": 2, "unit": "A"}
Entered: {"value": 23.5, "unit": "A"}
